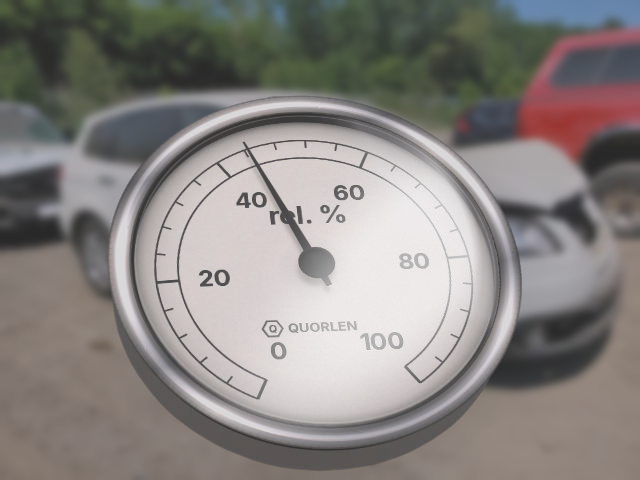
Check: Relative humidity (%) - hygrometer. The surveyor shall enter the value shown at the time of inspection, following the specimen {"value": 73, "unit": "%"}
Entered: {"value": 44, "unit": "%"}
